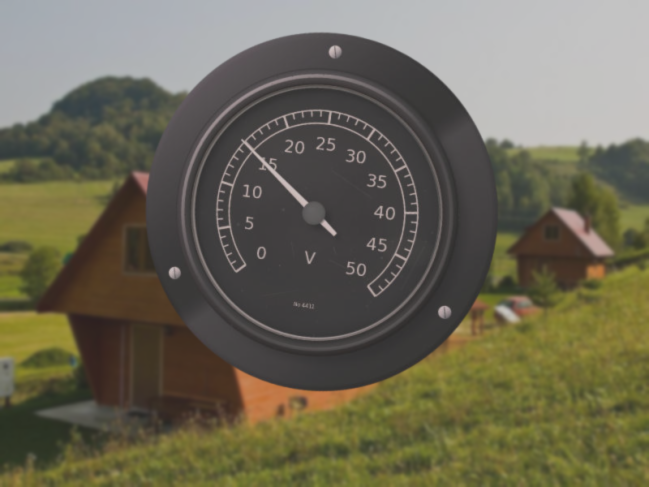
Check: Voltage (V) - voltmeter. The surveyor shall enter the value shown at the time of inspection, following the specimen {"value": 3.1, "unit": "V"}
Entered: {"value": 15, "unit": "V"}
